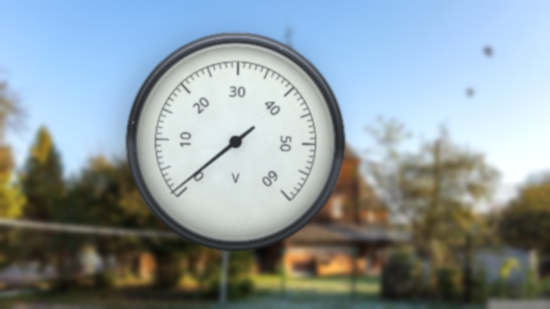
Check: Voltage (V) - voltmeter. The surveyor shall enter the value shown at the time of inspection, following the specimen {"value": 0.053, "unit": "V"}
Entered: {"value": 1, "unit": "V"}
